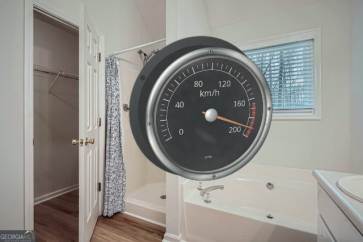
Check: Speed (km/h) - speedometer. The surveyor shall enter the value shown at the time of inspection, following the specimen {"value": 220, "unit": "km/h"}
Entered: {"value": 190, "unit": "km/h"}
